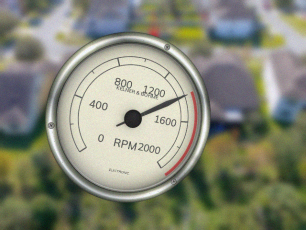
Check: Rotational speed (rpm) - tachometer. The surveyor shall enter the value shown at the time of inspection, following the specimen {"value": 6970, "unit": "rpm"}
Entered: {"value": 1400, "unit": "rpm"}
